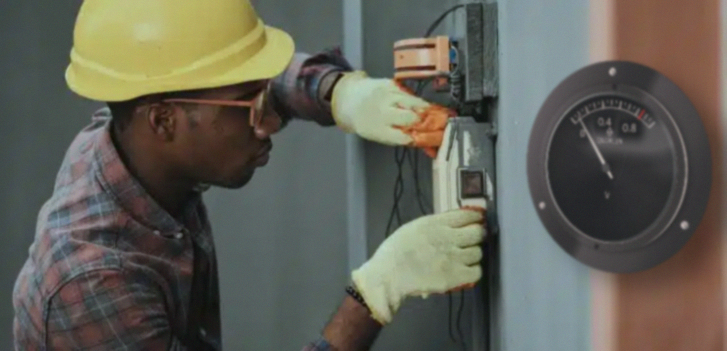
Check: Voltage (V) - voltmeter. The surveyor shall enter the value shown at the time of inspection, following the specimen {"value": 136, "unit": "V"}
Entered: {"value": 0.1, "unit": "V"}
